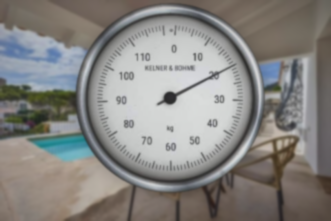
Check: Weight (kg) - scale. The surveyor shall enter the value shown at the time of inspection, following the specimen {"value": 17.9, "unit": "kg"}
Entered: {"value": 20, "unit": "kg"}
